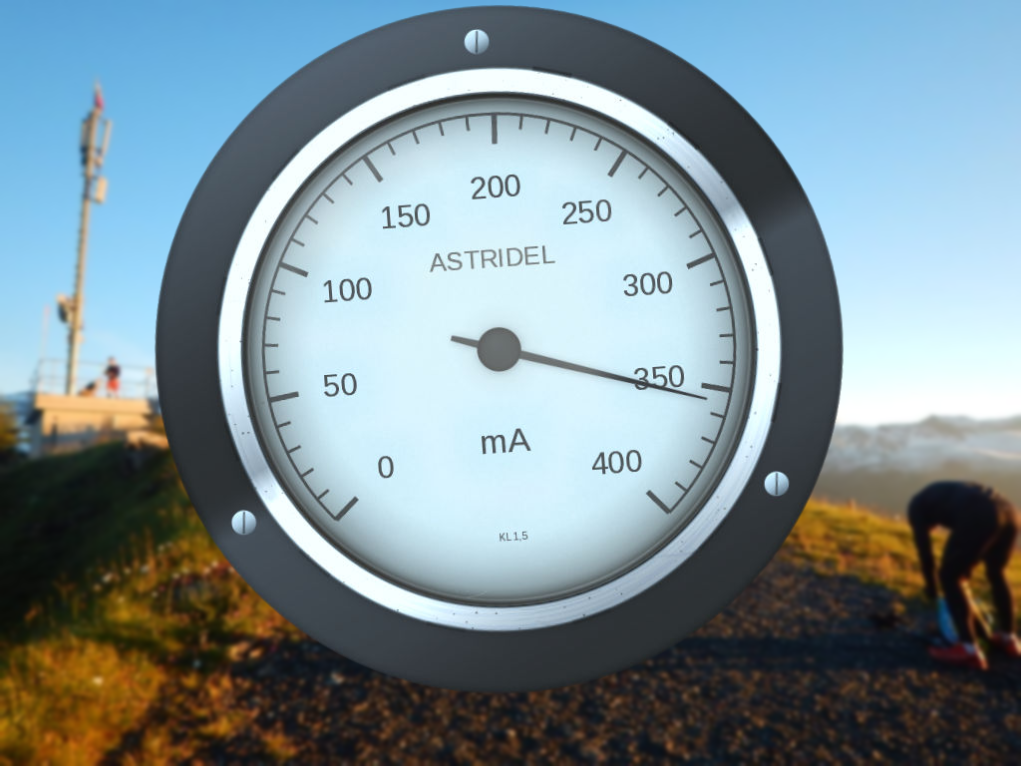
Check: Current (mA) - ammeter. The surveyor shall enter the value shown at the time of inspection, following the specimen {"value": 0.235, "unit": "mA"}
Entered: {"value": 355, "unit": "mA"}
